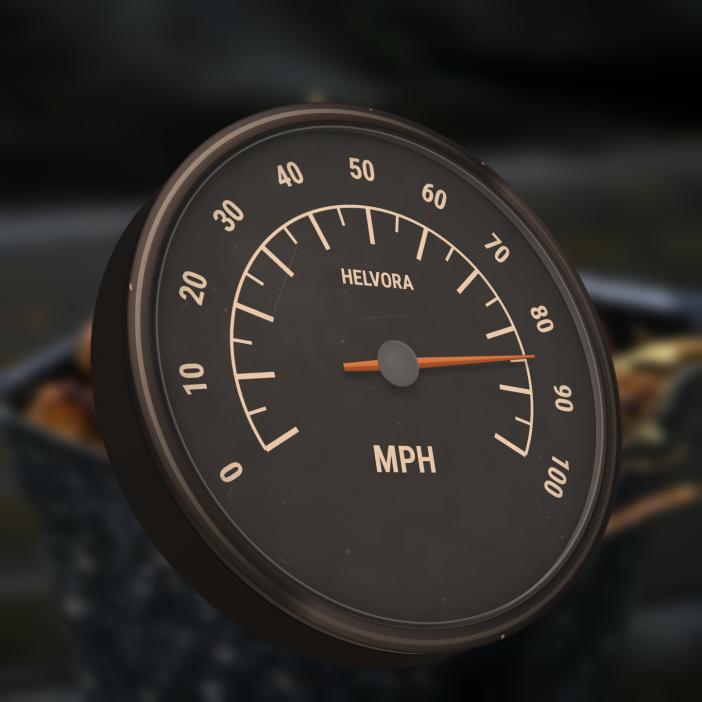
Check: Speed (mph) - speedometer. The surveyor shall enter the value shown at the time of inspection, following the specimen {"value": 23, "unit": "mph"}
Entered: {"value": 85, "unit": "mph"}
